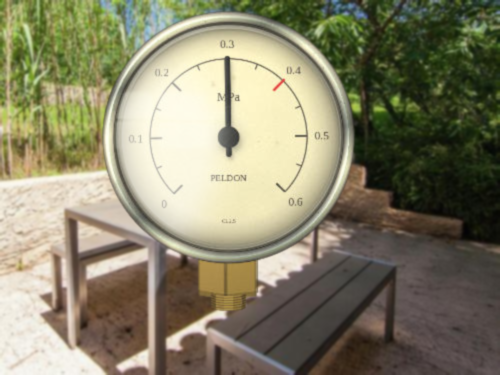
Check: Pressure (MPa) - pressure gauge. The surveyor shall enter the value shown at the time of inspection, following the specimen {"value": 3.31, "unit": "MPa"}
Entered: {"value": 0.3, "unit": "MPa"}
